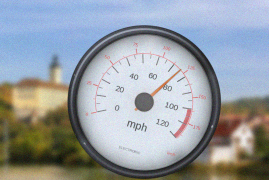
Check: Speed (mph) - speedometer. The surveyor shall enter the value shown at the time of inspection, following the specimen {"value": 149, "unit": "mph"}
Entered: {"value": 75, "unit": "mph"}
